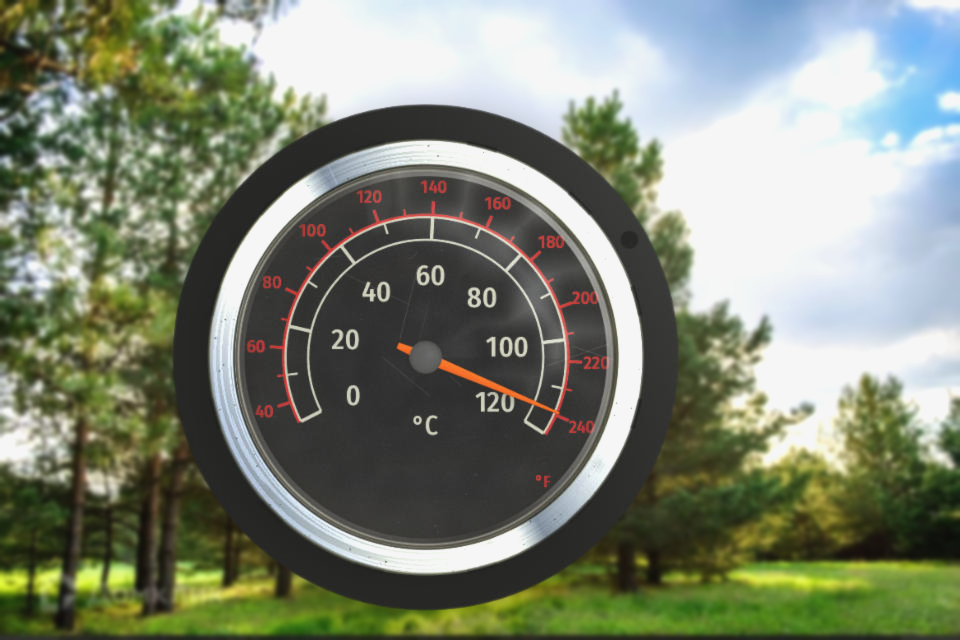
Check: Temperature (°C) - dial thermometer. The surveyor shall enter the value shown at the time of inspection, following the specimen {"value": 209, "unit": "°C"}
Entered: {"value": 115, "unit": "°C"}
